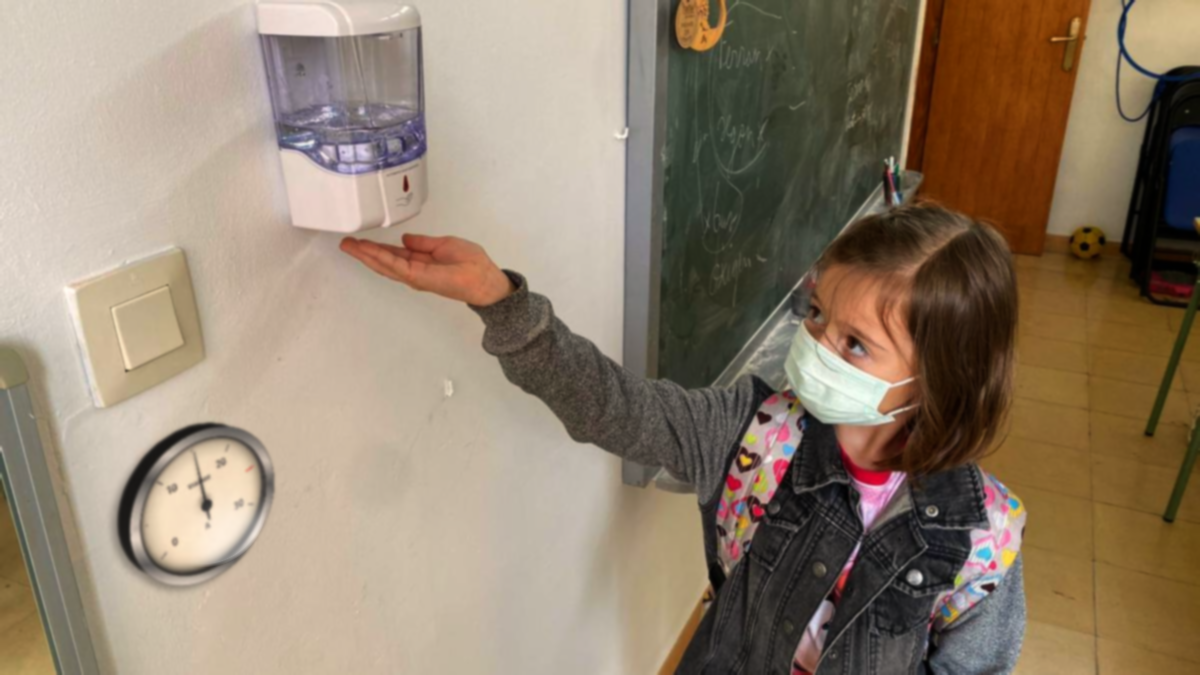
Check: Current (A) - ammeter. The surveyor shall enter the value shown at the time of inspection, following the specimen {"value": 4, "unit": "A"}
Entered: {"value": 15, "unit": "A"}
